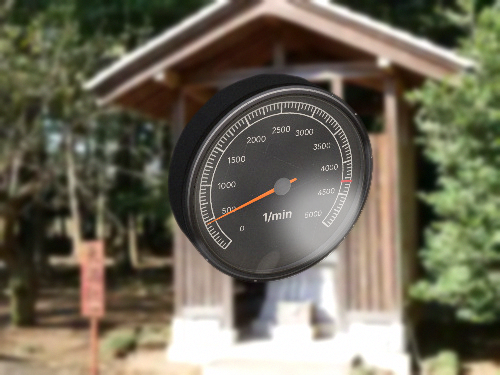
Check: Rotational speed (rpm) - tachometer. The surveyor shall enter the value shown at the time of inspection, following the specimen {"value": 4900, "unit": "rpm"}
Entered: {"value": 500, "unit": "rpm"}
